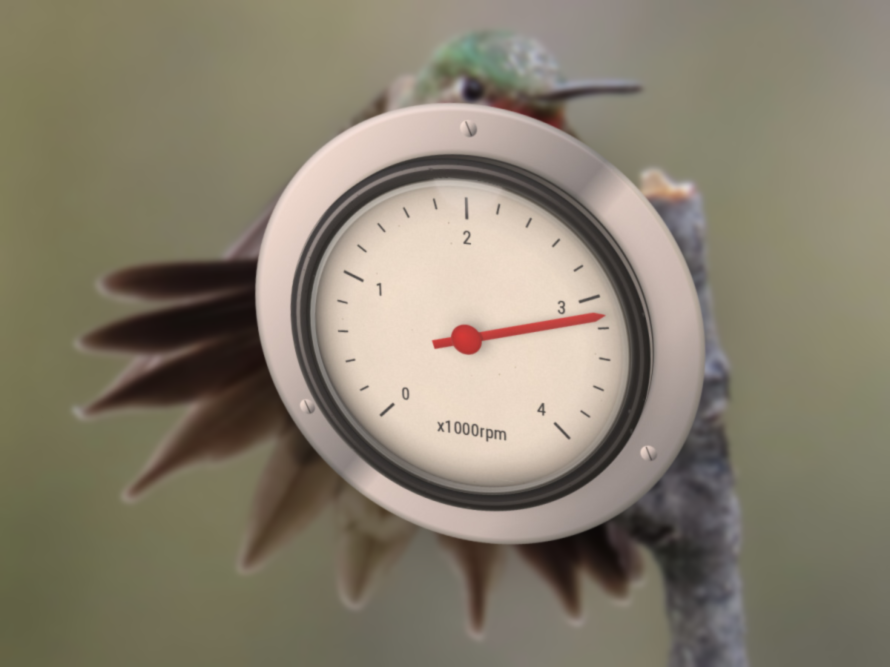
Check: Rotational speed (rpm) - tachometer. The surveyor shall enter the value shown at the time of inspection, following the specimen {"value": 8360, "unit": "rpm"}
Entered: {"value": 3100, "unit": "rpm"}
